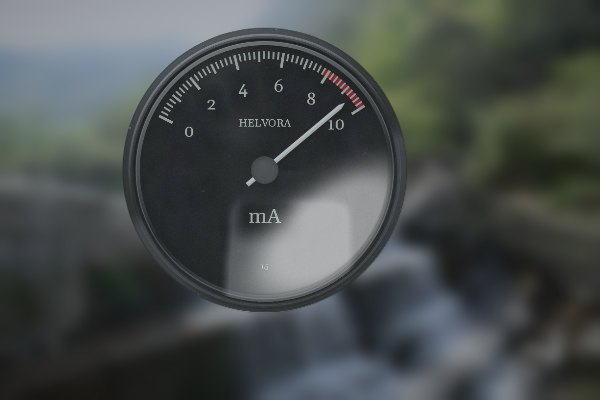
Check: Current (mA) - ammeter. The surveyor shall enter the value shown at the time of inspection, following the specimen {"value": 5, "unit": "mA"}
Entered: {"value": 9.4, "unit": "mA"}
